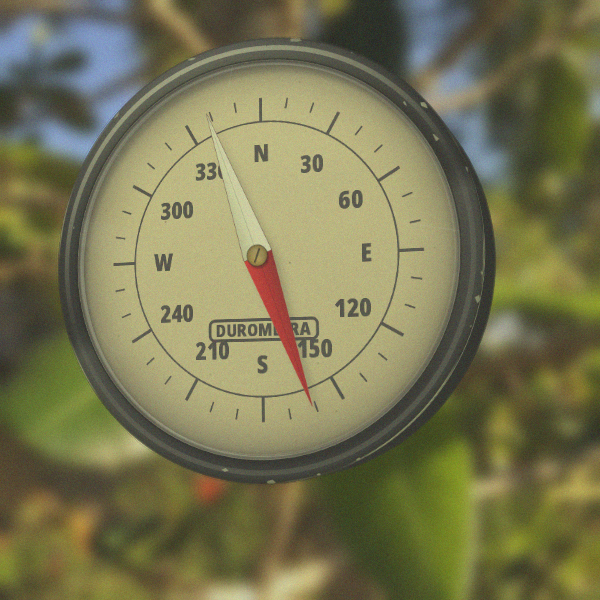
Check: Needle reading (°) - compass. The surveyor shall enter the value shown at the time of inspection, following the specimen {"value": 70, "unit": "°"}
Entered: {"value": 160, "unit": "°"}
